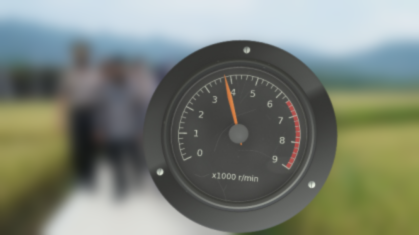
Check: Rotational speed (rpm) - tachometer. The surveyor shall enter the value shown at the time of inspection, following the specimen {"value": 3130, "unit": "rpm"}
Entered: {"value": 3800, "unit": "rpm"}
